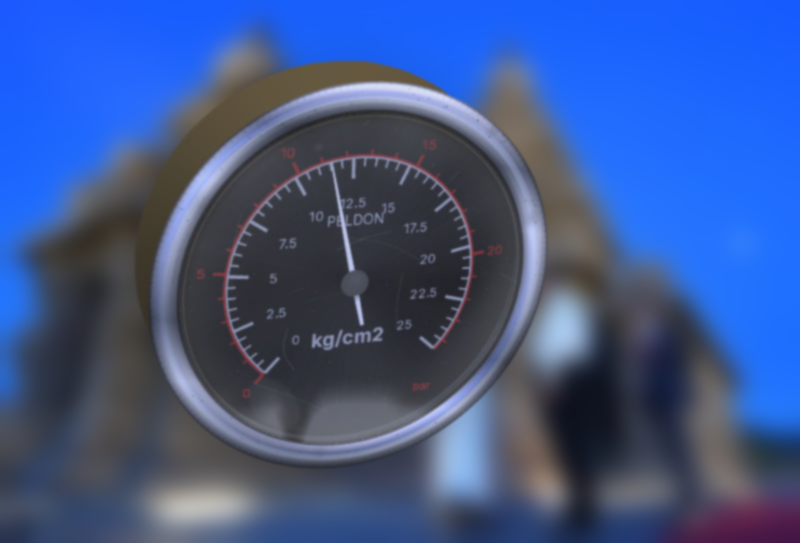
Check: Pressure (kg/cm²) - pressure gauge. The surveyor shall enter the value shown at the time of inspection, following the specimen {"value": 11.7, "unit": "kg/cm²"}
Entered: {"value": 11.5, "unit": "kg/cm²"}
